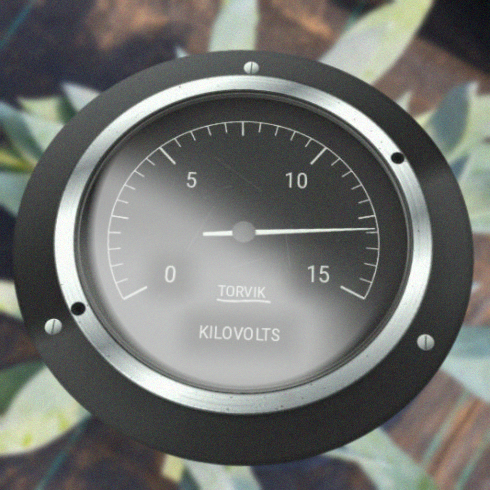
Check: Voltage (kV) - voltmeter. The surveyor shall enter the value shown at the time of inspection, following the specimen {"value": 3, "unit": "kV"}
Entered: {"value": 13, "unit": "kV"}
